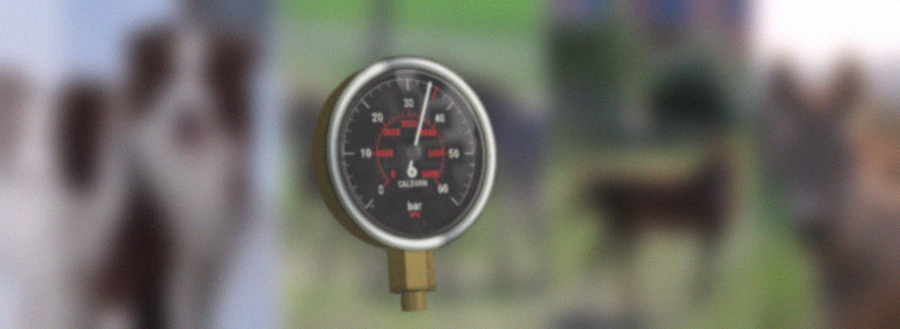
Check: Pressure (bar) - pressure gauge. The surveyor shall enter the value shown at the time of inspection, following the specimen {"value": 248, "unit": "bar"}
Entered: {"value": 34, "unit": "bar"}
